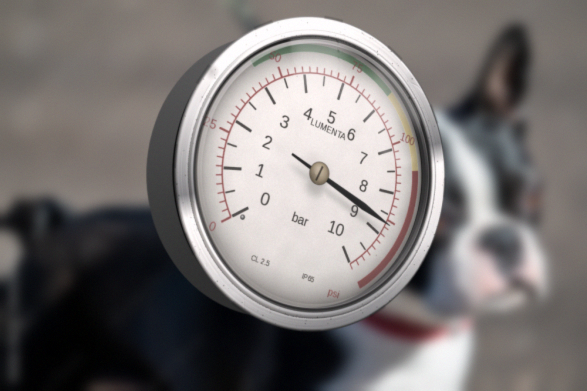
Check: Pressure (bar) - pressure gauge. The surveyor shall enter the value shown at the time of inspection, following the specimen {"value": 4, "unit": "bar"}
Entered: {"value": 8.75, "unit": "bar"}
